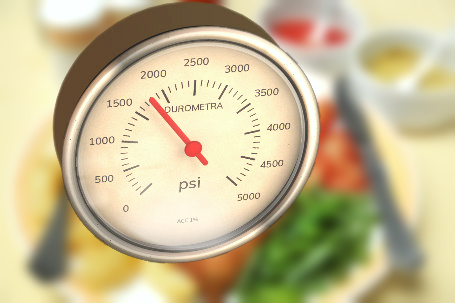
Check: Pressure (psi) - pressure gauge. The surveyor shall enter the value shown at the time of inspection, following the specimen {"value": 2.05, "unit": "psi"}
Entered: {"value": 1800, "unit": "psi"}
